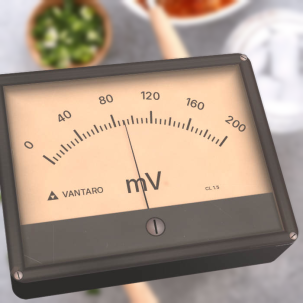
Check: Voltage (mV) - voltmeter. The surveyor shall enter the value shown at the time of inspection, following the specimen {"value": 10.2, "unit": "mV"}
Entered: {"value": 90, "unit": "mV"}
